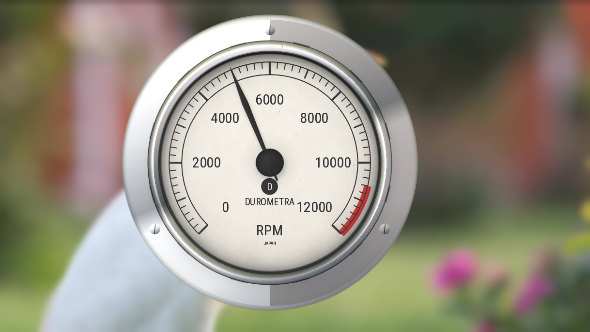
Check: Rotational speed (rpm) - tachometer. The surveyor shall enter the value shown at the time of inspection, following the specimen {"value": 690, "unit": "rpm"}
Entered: {"value": 5000, "unit": "rpm"}
